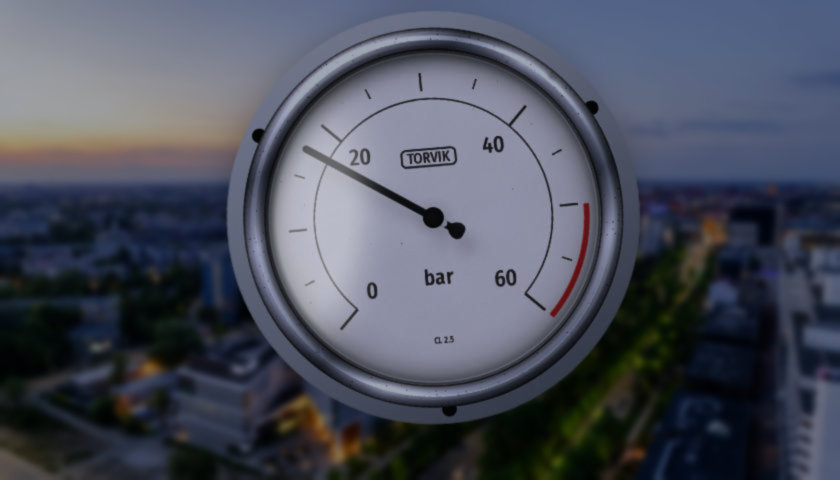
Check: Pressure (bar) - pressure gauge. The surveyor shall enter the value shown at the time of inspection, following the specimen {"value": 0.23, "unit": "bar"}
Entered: {"value": 17.5, "unit": "bar"}
